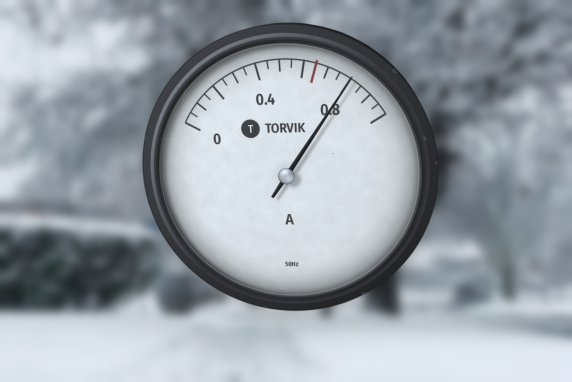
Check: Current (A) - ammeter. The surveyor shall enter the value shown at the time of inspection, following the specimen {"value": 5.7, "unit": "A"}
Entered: {"value": 0.8, "unit": "A"}
